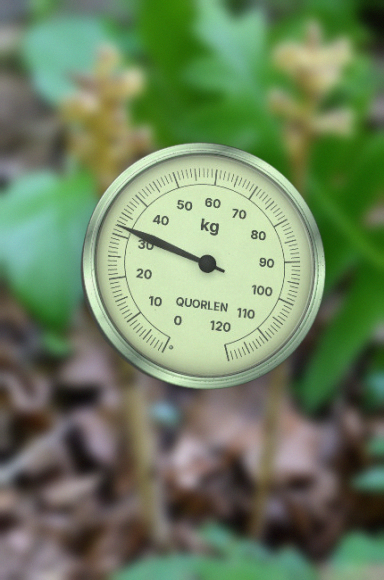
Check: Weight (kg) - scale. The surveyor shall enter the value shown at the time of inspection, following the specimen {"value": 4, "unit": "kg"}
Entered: {"value": 32, "unit": "kg"}
